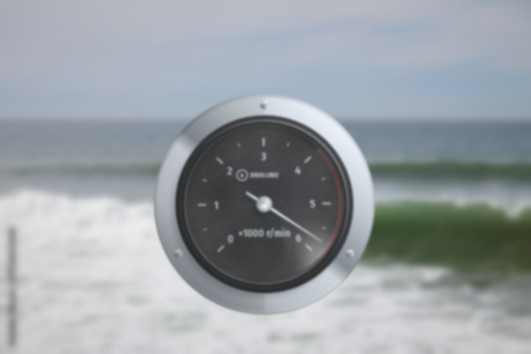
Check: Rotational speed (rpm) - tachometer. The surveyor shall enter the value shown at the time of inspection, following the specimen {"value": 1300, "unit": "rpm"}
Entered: {"value": 5750, "unit": "rpm"}
